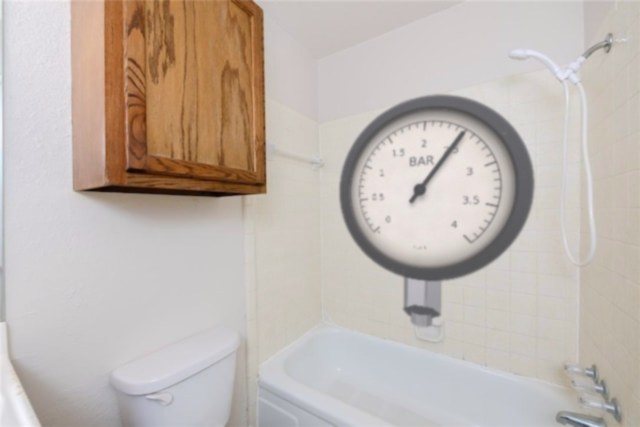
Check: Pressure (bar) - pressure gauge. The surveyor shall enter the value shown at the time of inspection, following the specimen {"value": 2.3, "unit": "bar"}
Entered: {"value": 2.5, "unit": "bar"}
